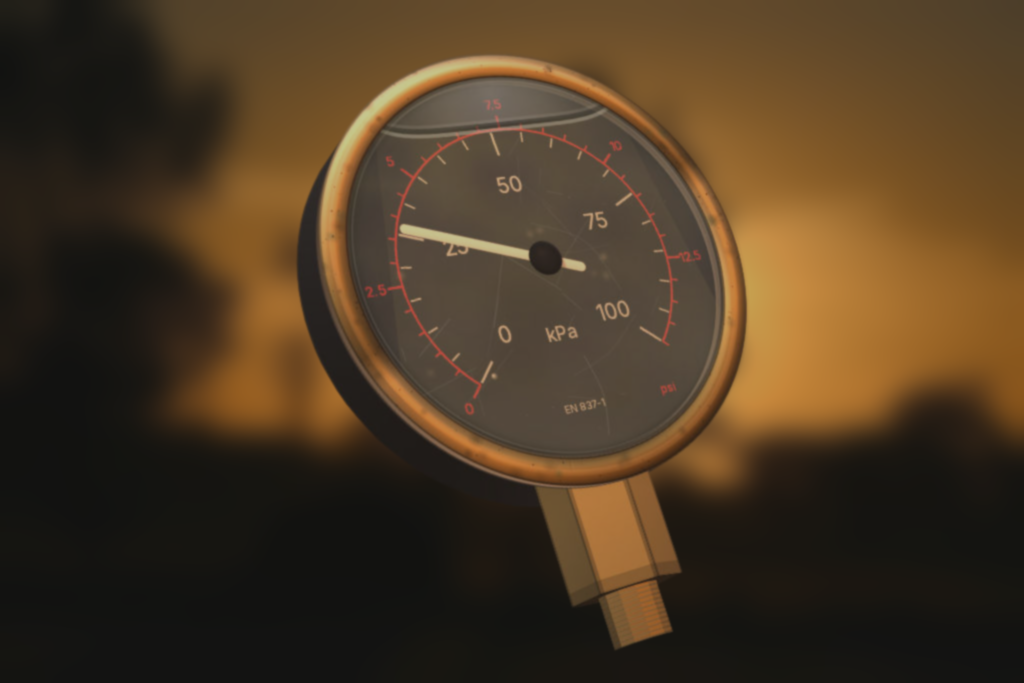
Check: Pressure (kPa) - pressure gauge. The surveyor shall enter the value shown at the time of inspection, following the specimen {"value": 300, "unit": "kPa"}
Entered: {"value": 25, "unit": "kPa"}
